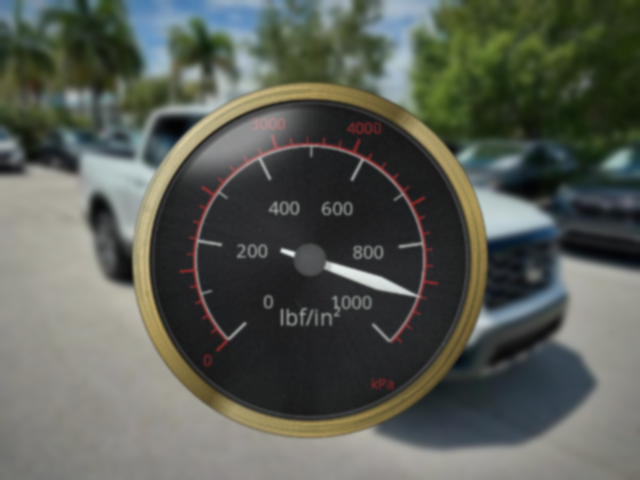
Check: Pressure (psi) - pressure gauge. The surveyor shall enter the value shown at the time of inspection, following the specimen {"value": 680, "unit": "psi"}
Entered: {"value": 900, "unit": "psi"}
